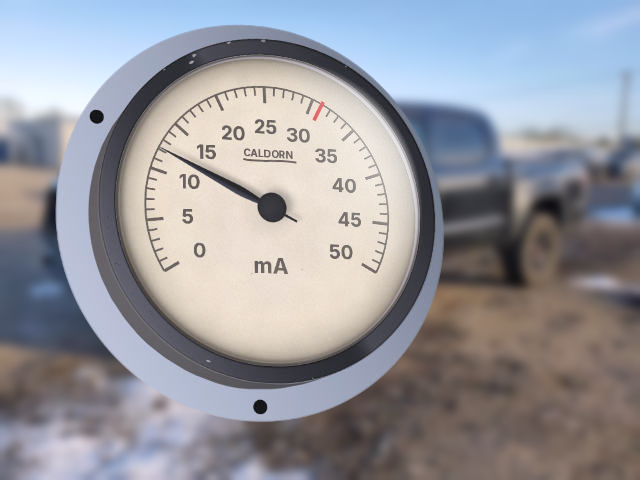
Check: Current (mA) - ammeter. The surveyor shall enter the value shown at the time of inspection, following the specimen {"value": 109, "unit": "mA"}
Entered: {"value": 12, "unit": "mA"}
